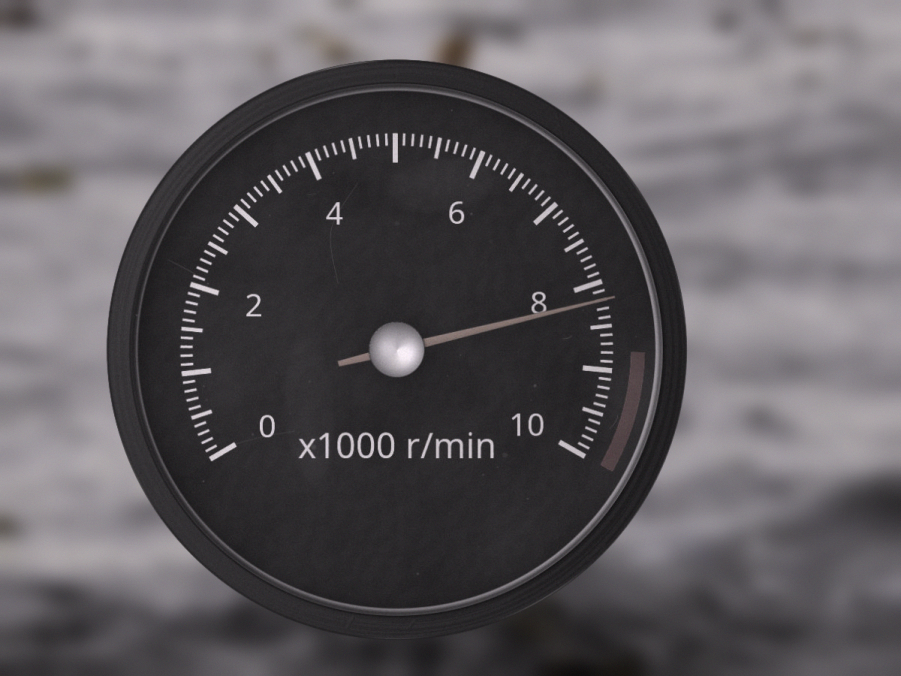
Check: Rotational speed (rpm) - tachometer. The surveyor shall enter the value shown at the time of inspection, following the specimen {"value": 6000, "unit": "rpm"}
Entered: {"value": 8200, "unit": "rpm"}
